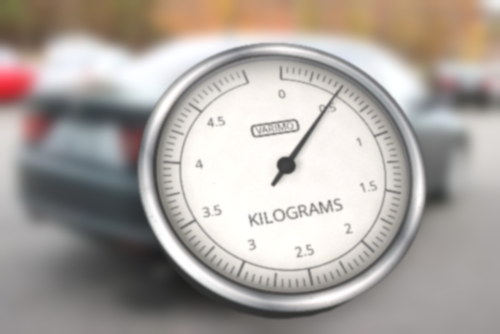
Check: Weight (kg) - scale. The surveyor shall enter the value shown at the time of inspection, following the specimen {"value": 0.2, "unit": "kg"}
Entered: {"value": 0.5, "unit": "kg"}
